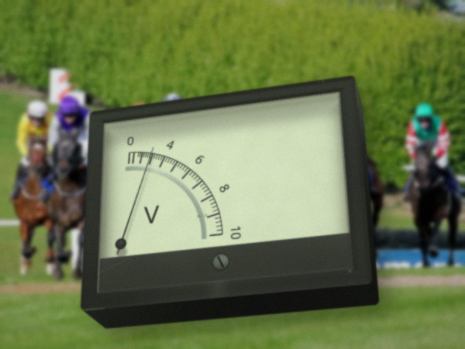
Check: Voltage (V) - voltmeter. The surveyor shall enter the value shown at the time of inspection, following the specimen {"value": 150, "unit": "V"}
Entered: {"value": 3, "unit": "V"}
